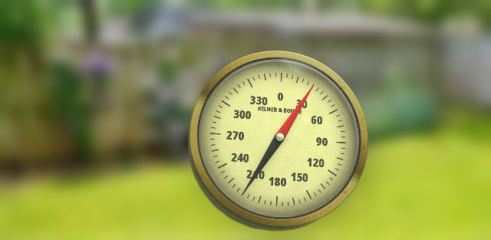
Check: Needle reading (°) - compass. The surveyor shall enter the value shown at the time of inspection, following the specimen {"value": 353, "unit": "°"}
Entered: {"value": 30, "unit": "°"}
